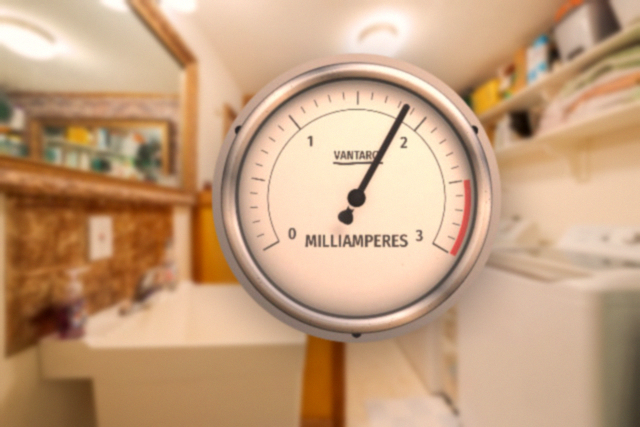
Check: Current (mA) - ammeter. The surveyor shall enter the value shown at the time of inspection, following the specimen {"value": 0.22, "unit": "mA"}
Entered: {"value": 1.85, "unit": "mA"}
